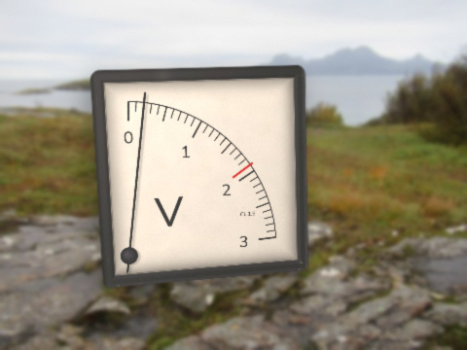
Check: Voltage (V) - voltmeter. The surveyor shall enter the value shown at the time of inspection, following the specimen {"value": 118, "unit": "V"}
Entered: {"value": 0.2, "unit": "V"}
